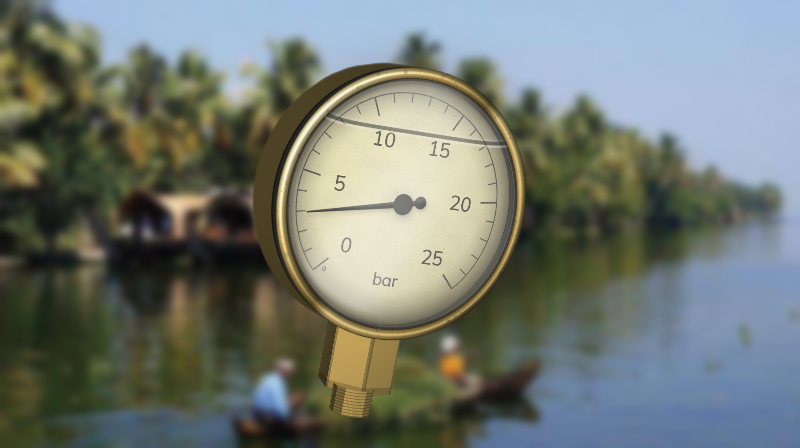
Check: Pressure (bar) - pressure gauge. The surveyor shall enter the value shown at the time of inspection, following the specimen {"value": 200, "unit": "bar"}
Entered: {"value": 3, "unit": "bar"}
